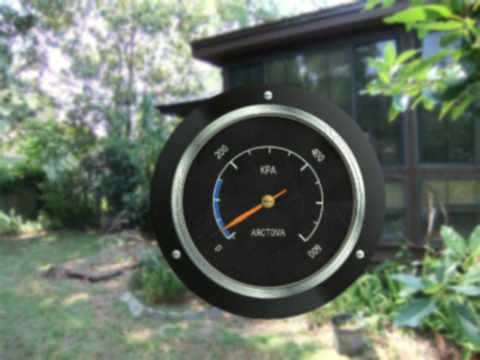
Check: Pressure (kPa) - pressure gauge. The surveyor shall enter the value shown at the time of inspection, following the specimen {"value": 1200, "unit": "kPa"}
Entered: {"value": 25, "unit": "kPa"}
